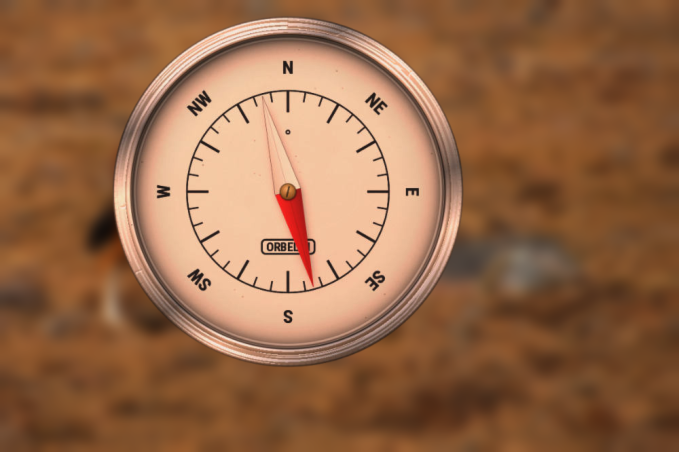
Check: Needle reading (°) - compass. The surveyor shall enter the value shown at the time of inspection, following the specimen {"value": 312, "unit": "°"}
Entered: {"value": 165, "unit": "°"}
